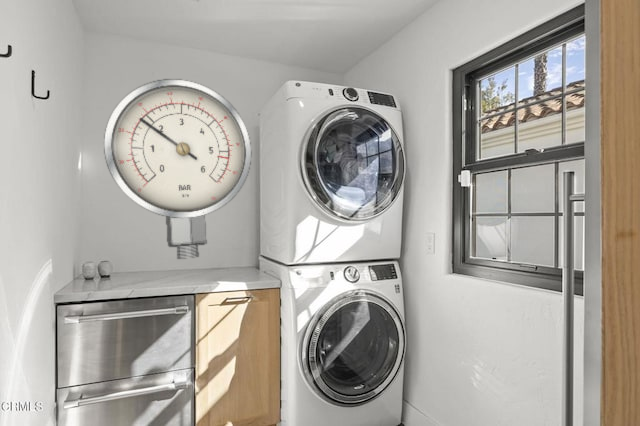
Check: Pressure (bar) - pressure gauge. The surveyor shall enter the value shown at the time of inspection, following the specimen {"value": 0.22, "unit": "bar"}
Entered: {"value": 1.8, "unit": "bar"}
